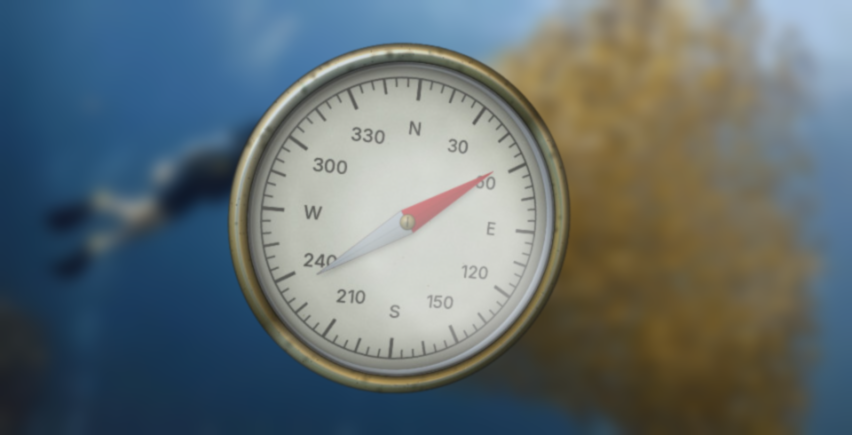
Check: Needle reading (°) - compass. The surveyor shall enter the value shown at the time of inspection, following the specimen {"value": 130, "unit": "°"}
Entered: {"value": 55, "unit": "°"}
